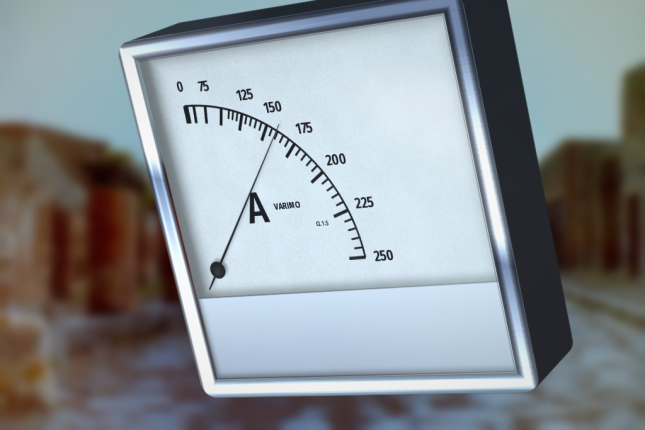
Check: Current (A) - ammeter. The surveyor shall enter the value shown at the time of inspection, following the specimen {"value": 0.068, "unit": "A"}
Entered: {"value": 160, "unit": "A"}
